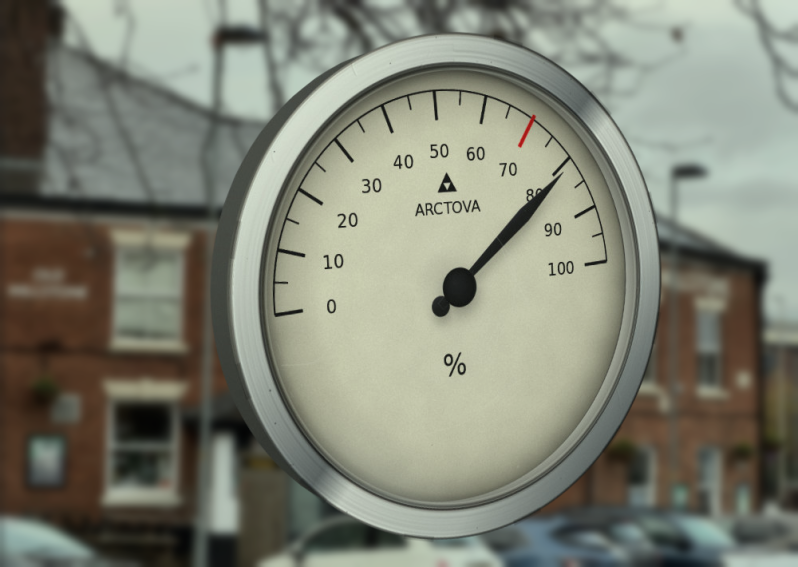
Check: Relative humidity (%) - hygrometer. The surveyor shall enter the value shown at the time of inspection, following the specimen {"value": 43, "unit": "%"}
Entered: {"value": 80, "unit": "%"}
